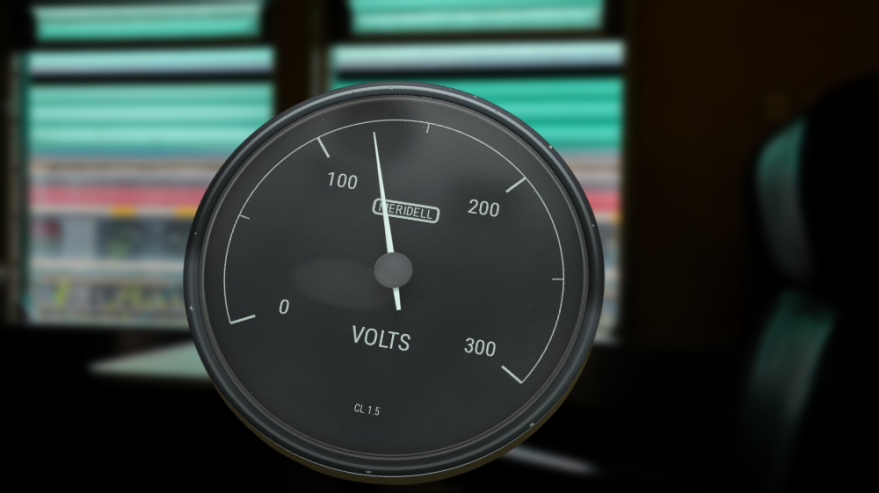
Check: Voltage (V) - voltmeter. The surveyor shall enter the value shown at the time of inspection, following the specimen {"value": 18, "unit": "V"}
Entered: {"value": 125, "unit": "V"}
